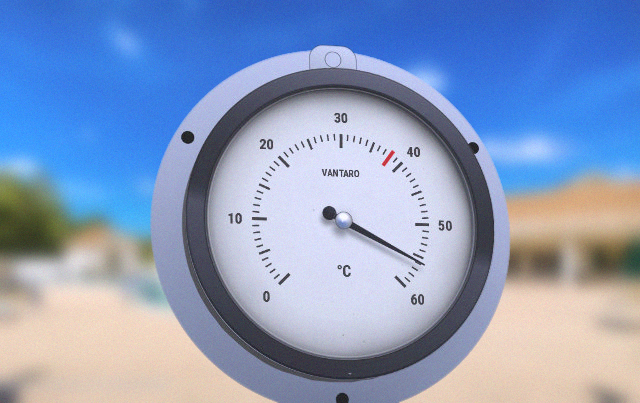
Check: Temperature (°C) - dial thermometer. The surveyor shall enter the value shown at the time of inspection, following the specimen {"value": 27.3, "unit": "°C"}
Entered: {"value": 56, "unit": "°C"}
